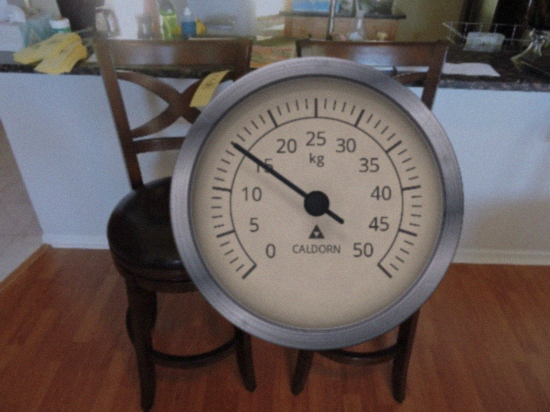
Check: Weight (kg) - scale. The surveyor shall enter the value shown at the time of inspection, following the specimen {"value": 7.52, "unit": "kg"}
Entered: {"value": 15, "unit": "kg"}
